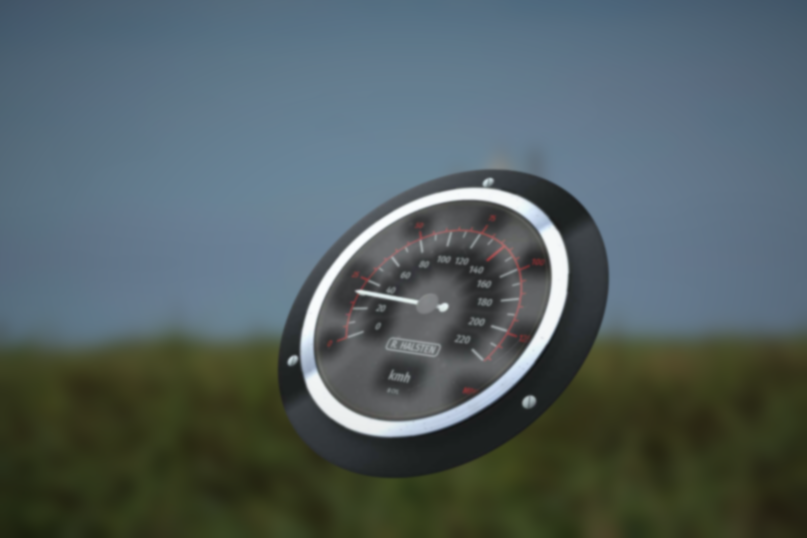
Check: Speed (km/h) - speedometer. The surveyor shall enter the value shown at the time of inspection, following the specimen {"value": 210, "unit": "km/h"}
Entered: {"value": 30, "unit": "km/h"}
